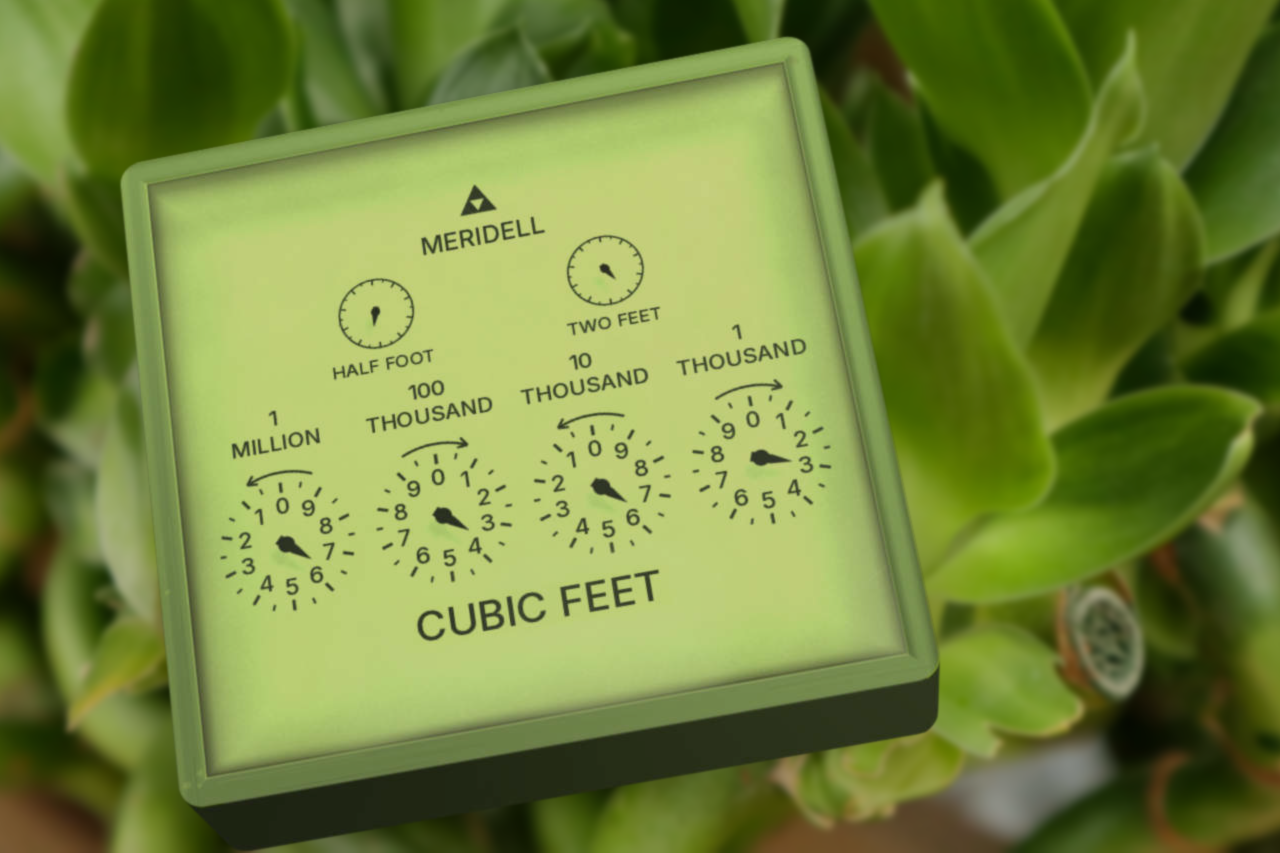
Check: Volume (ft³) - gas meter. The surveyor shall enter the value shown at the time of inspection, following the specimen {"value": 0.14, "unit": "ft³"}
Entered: {"value": 636300, "unit": "ft³"}
